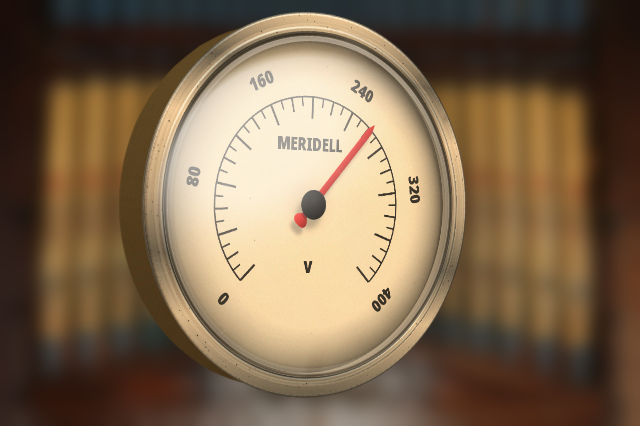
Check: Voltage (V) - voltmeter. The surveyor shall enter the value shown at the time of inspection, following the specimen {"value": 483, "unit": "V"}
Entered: {"value": 260, "unit": "V"}
